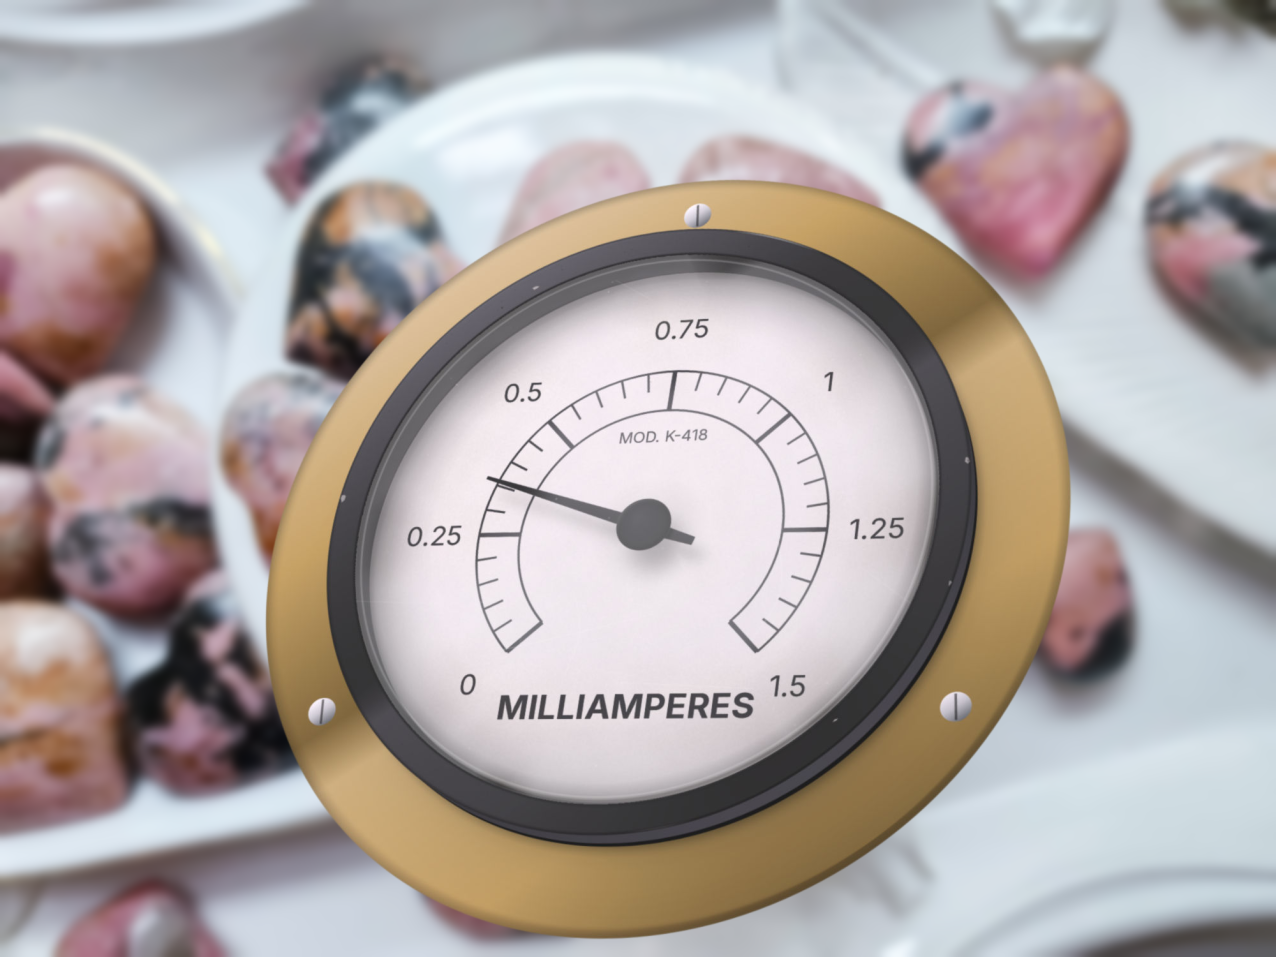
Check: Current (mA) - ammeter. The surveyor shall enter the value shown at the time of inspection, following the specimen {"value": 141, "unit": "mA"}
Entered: {"value": 0.35, "unit": "mA"}
